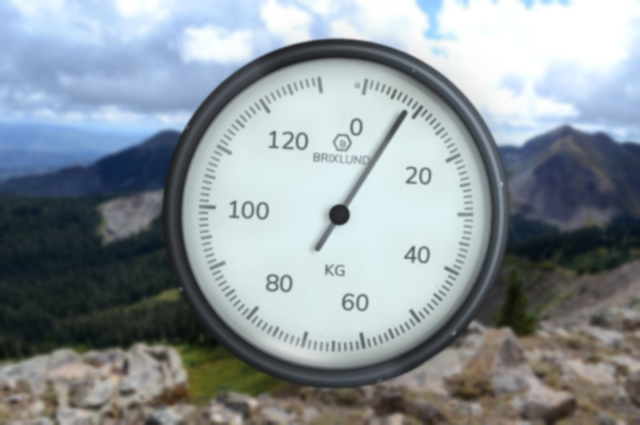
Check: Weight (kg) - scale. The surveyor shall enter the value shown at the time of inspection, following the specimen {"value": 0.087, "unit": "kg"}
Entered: {"value": 8, "unit": "kg"}
